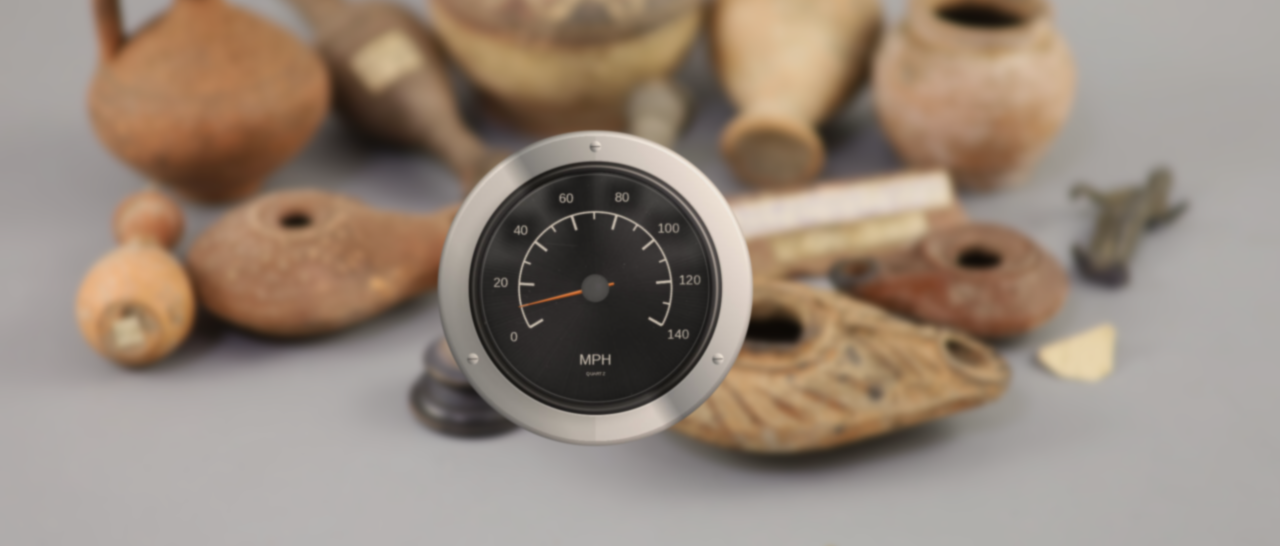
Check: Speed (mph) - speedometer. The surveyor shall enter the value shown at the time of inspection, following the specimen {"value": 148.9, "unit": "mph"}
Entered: {"value": 10, "unit": "mph"}
